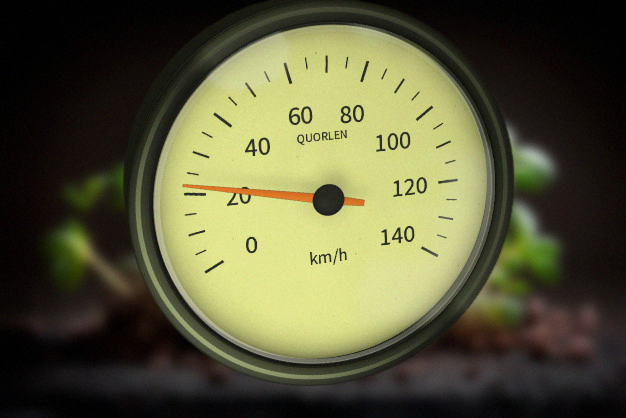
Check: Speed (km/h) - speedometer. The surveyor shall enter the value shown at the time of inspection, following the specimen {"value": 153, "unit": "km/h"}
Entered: {"value": 22.5, "unit": "km/h"}
